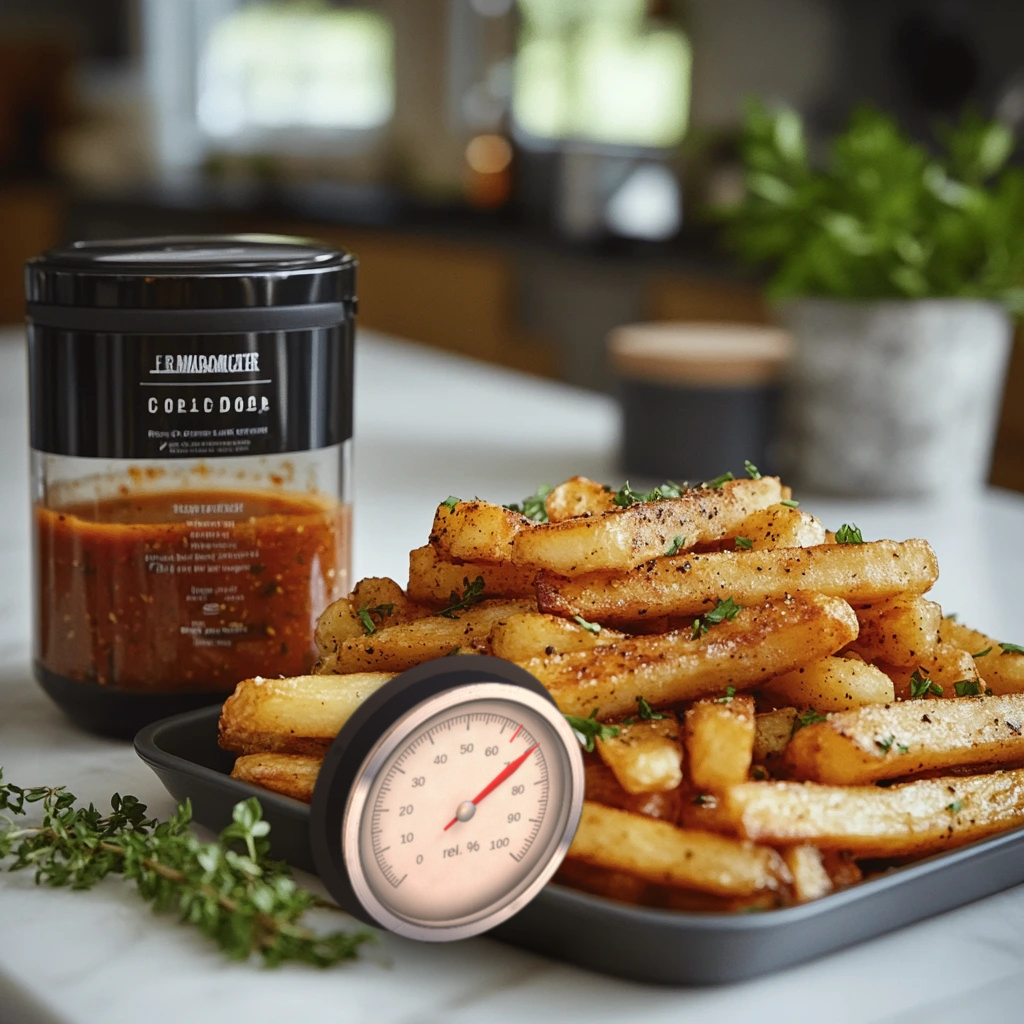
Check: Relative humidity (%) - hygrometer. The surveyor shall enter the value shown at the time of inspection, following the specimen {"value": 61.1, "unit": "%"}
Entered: {"value": 70, "unit": "%"}
